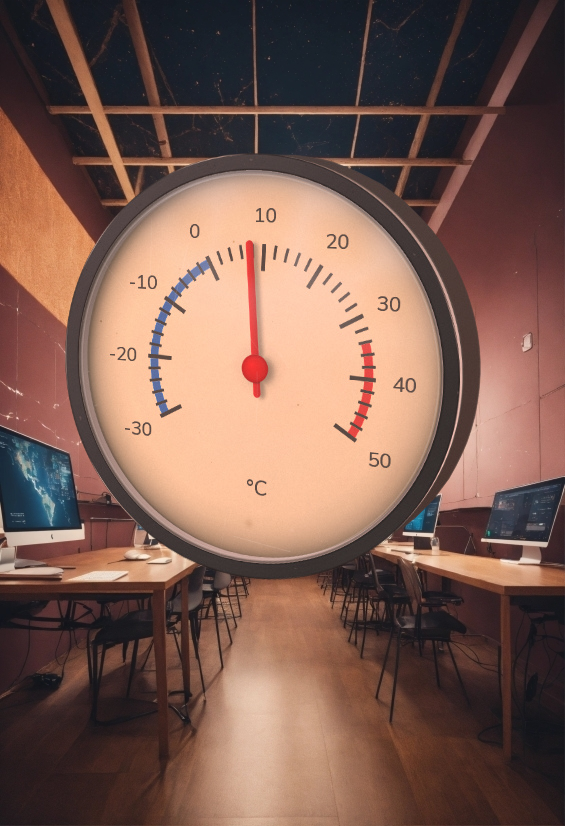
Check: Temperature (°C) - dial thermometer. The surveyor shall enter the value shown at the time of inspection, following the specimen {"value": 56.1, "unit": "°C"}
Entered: {"value": 8, "unit": "°C"}
